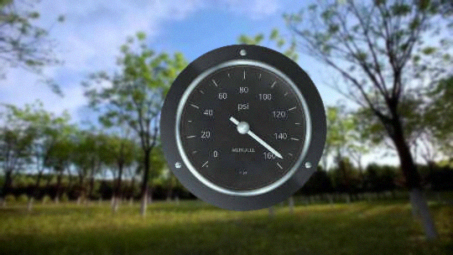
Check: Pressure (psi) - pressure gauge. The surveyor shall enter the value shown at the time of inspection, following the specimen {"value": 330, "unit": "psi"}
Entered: {"value": 155, "unit": "psi"}
